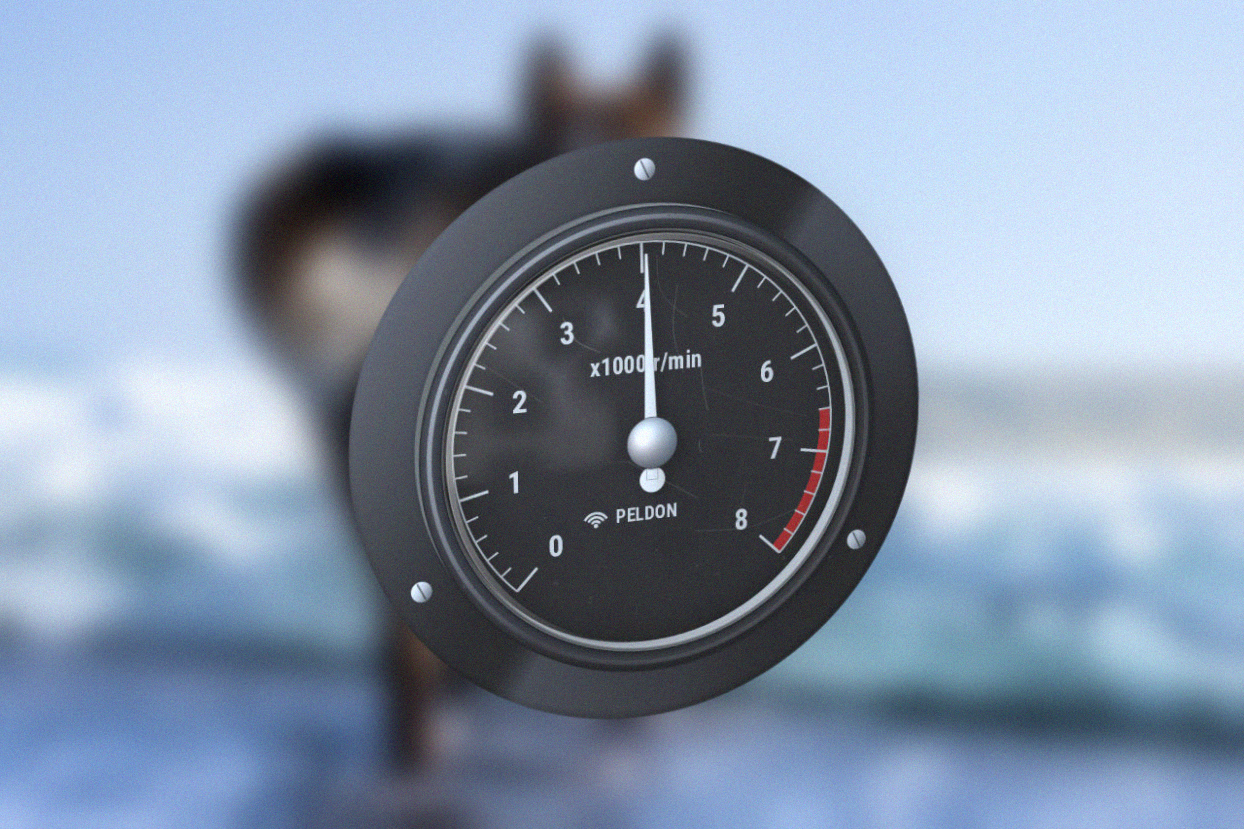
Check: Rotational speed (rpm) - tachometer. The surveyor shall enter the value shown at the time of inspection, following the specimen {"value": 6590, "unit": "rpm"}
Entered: {"value": 4000, "unit": "rpm"}
